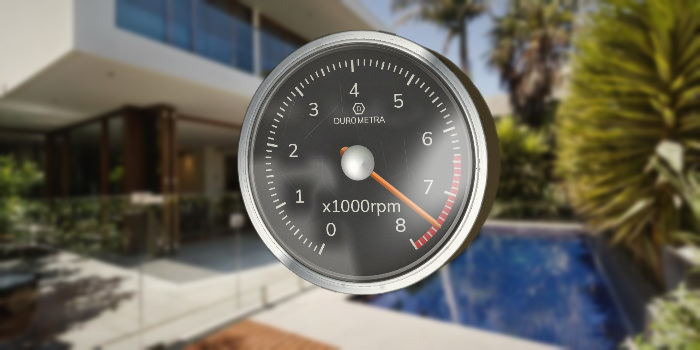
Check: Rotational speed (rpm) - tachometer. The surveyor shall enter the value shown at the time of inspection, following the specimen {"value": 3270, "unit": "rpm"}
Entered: {"value": 7500, "unit": "rpm"}
